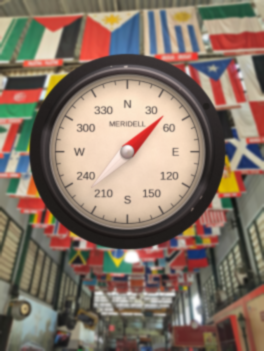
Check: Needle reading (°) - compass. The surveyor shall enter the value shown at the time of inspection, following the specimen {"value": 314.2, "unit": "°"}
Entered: {"value": 45, "unit": "°"}
